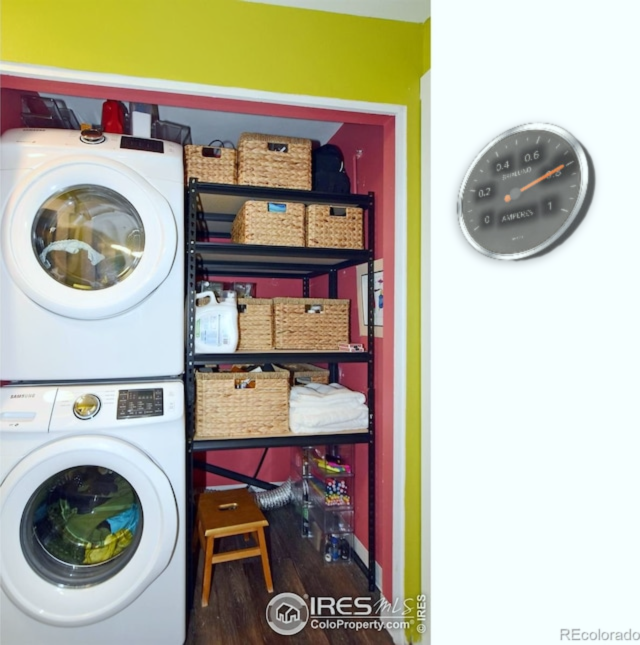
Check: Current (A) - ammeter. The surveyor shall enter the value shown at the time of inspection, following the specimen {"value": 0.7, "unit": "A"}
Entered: {"value": 0.8, "unit": "A"}
